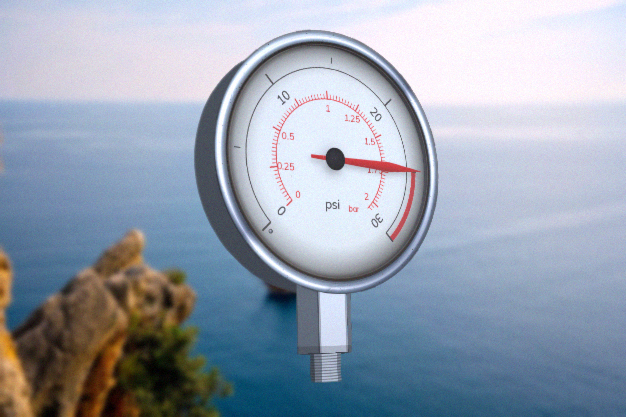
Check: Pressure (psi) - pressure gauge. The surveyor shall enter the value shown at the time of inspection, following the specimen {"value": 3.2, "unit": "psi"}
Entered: {"value": 25, "unit": "psi"}
